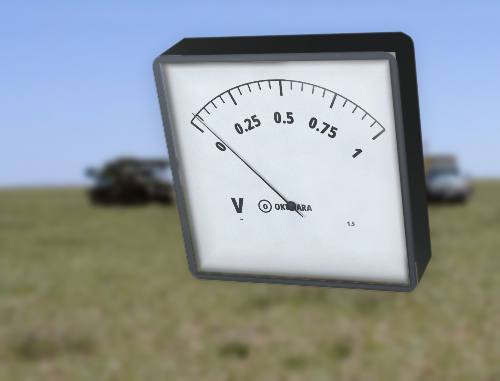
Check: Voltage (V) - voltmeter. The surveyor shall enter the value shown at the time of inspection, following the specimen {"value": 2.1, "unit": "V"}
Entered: {"value": 0.05, "unit": "V"}
